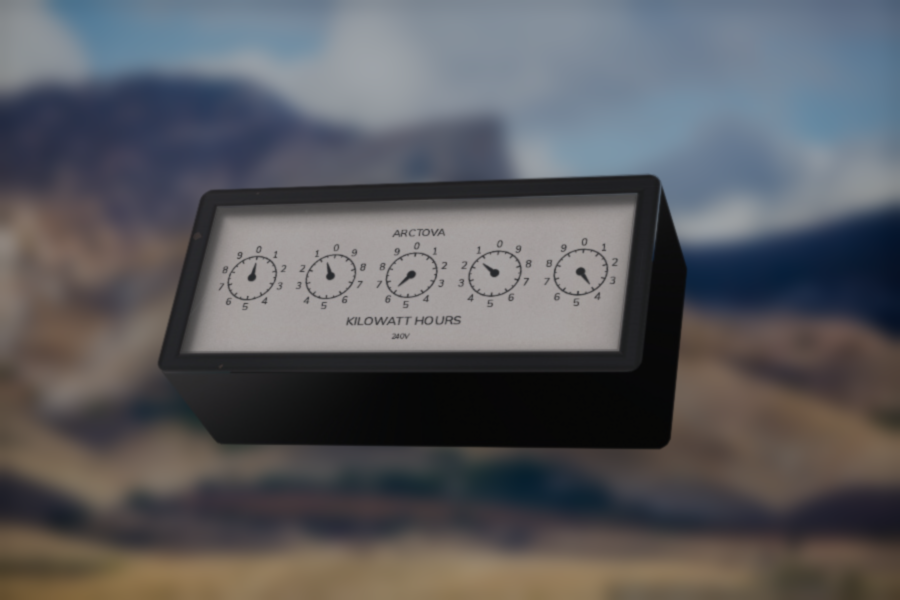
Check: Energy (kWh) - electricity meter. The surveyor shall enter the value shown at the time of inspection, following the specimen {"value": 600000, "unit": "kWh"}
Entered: {"value": 614, "unit": "kWh"}
